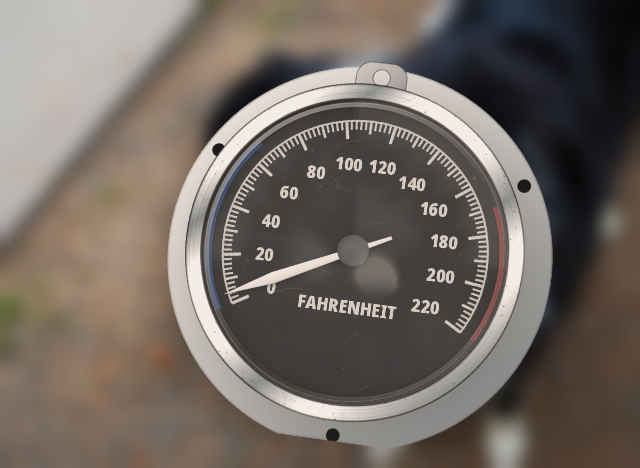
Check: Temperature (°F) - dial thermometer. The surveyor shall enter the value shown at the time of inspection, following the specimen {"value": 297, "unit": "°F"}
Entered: {"value": 4, "unit": "°F"}
